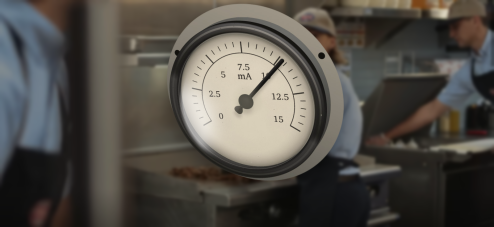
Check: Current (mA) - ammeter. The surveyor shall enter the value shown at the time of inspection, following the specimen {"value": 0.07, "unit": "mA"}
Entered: {"value": 10.25, "unit": "mA"}
